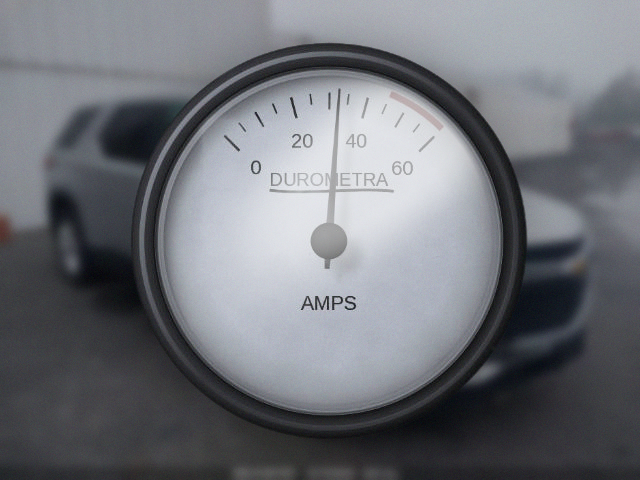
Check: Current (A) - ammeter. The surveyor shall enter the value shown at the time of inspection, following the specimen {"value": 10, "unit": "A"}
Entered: {"value": 32.5, "unit": "A"}
